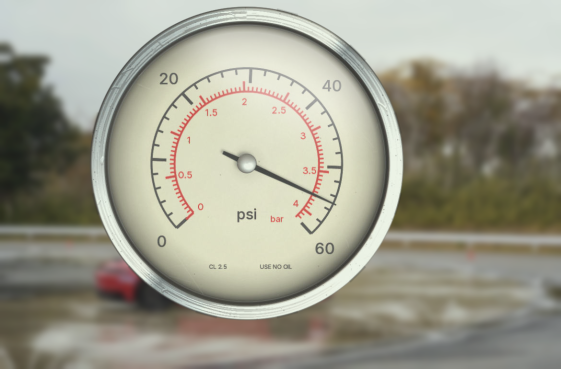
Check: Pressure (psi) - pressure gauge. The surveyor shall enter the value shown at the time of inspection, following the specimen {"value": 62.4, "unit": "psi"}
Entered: {"value": 55, "unit": "psi"}
